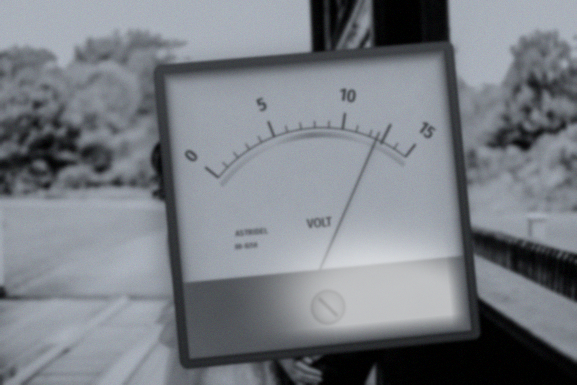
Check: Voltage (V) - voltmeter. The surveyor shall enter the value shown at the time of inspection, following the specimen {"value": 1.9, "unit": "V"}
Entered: {"value": 12.5, "unit": "V"}
